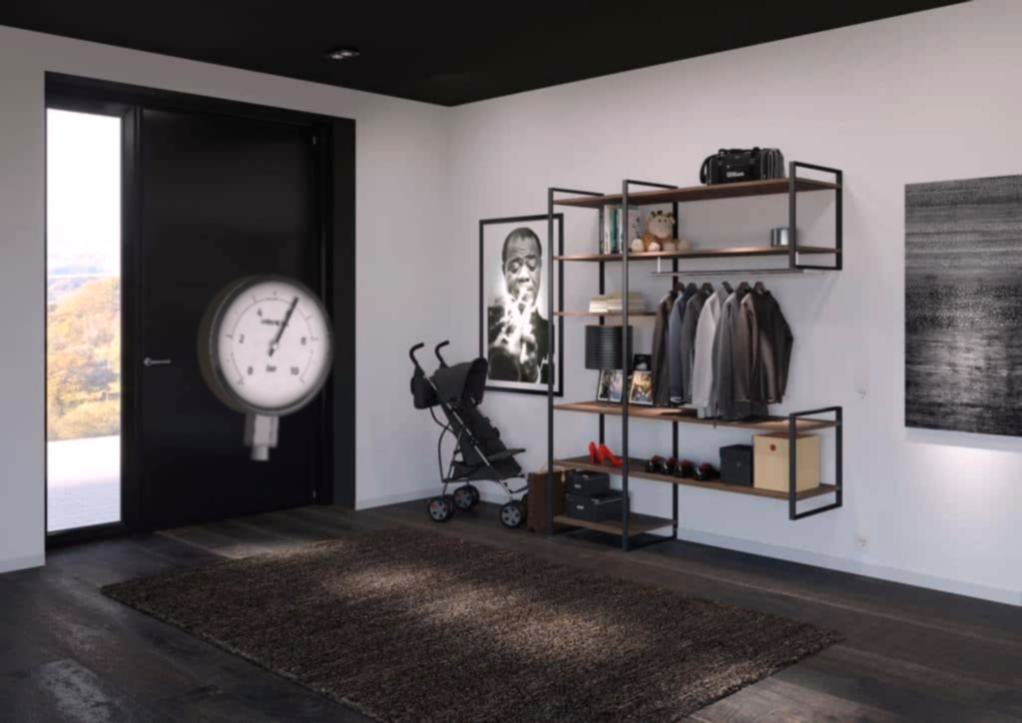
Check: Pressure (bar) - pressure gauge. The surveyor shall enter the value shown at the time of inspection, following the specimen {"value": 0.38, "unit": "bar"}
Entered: {"value": 6, "unit": "bar"}
